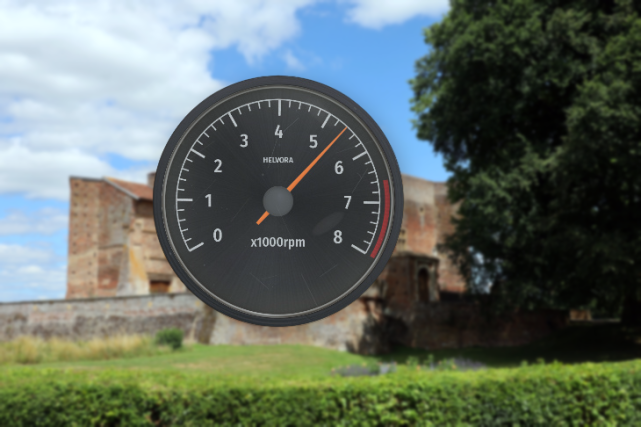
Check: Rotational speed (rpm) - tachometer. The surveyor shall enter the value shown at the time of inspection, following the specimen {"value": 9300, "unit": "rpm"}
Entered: {"value": 5400, "unit": "rpm"}
